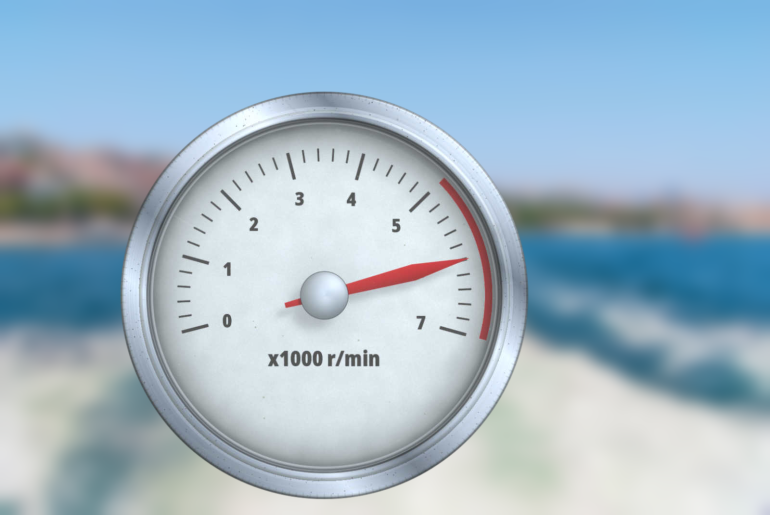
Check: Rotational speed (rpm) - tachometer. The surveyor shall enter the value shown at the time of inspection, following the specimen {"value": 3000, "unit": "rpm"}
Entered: {"value": 6000, "unit": "rpm"}
